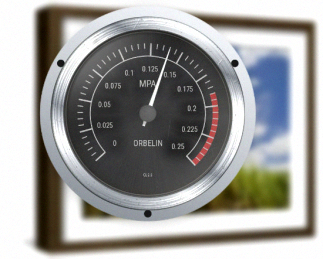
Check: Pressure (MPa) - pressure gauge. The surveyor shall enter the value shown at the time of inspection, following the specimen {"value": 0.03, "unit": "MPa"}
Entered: {"value": 0.14, "unit": "MPa"}
